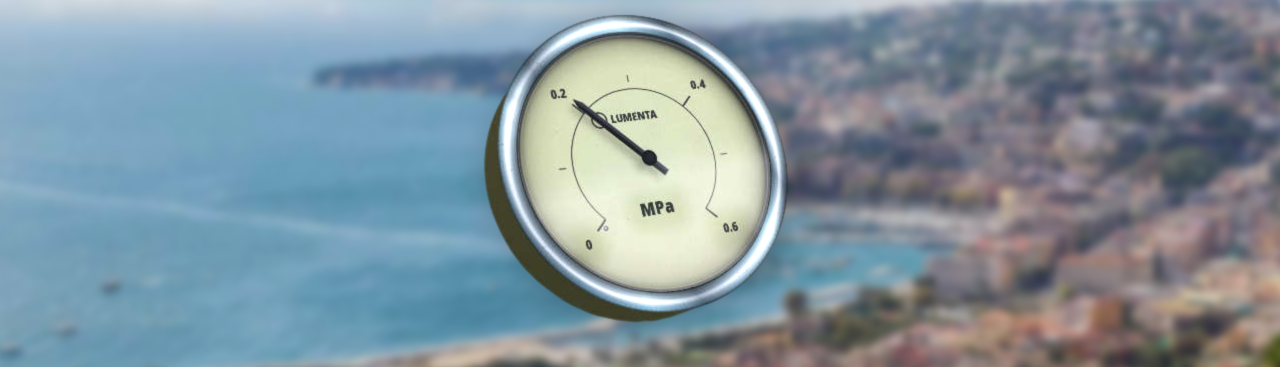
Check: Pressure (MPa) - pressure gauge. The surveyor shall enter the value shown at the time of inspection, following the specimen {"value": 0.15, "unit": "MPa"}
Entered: {"value": 0.2, "unit": "MPa"}
